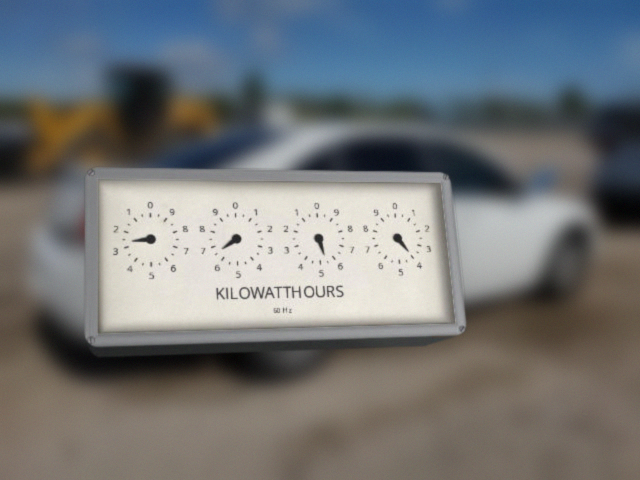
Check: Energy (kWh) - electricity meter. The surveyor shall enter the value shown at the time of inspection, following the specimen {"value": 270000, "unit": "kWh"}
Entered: {"value": 2654, "unit": "kWh"}
